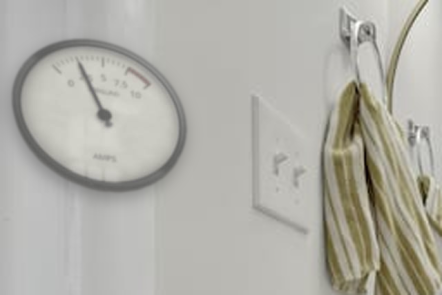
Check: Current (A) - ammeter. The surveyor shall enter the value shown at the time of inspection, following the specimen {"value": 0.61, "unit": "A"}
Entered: {"value": 2.5, "unit": "A"}
